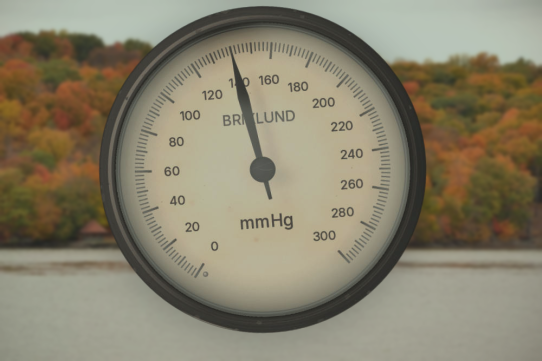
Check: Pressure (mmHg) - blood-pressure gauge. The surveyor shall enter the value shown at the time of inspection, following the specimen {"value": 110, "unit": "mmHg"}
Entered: {"value": 140, "unit": "mmHg"}
